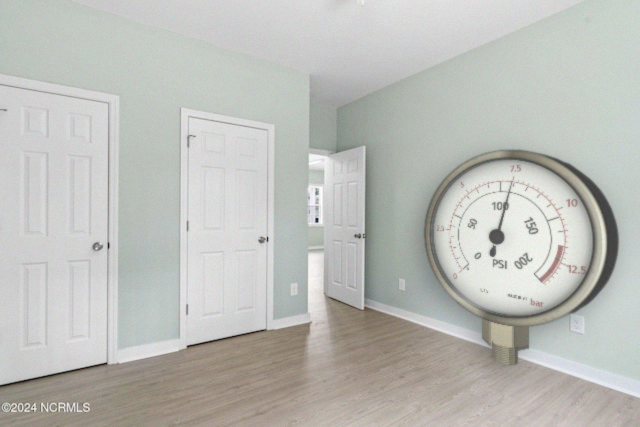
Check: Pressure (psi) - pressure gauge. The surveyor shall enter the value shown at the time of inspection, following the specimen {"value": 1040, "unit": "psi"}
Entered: {"value": 110, "unit": "psi"}
